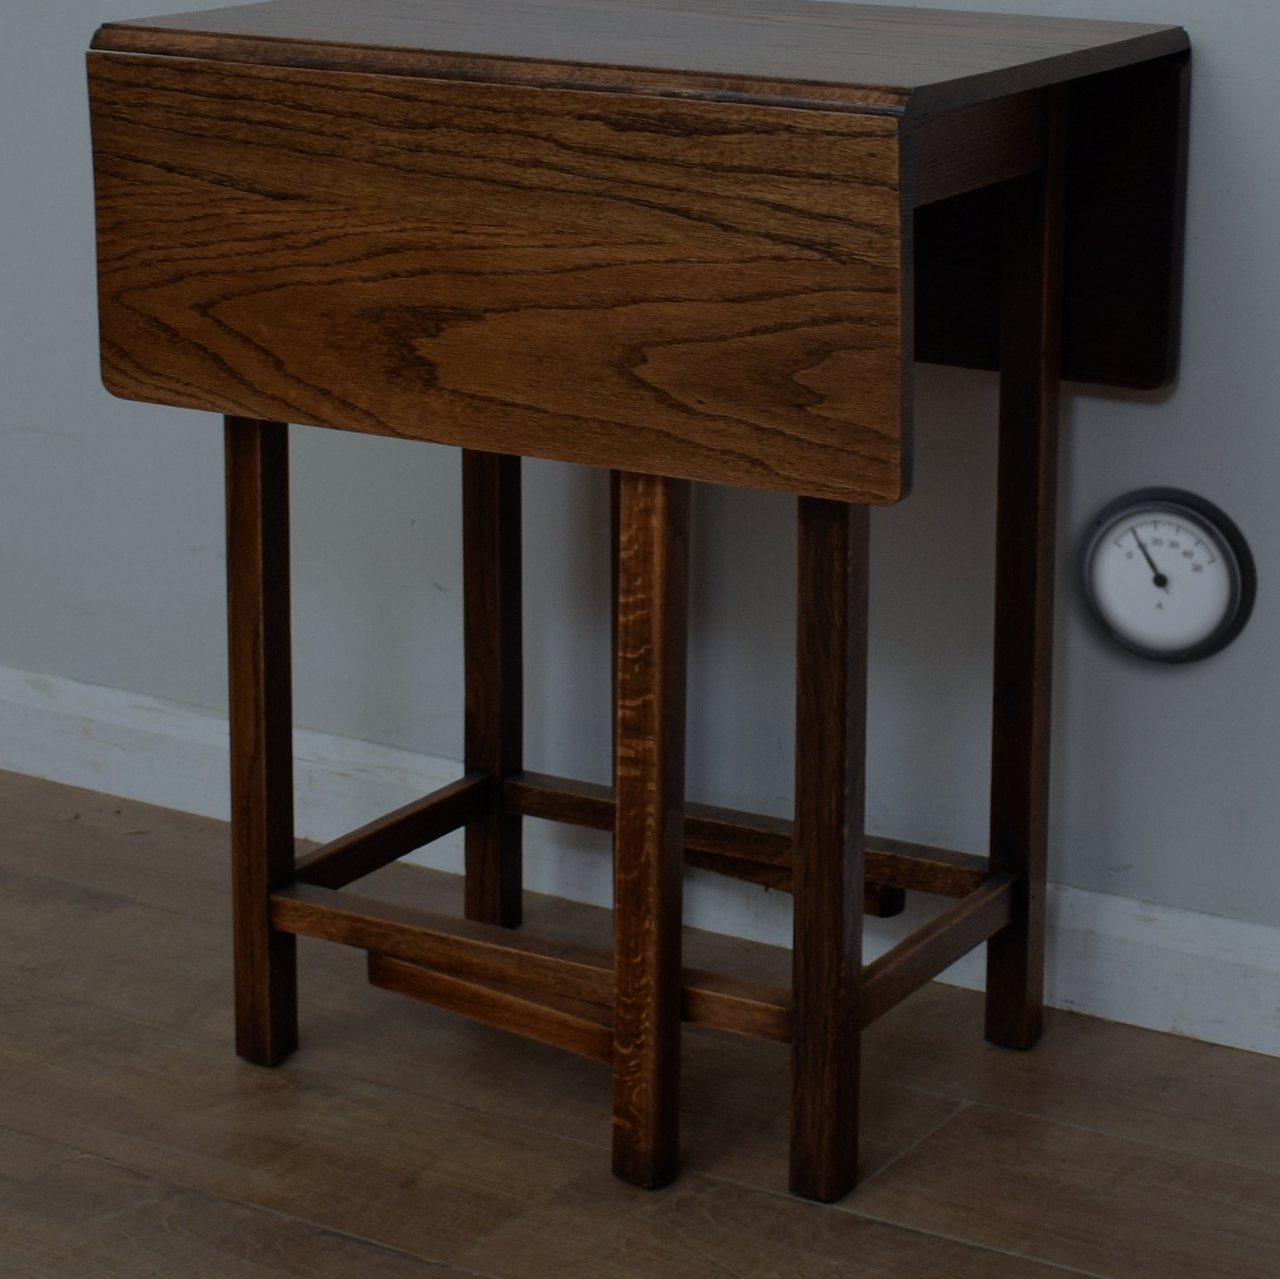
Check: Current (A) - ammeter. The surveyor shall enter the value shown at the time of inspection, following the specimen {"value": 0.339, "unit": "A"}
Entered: {"value": 10, "unit": "A"}
